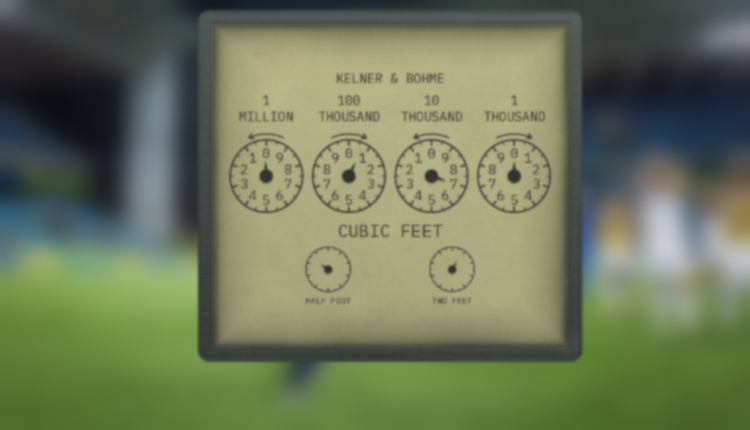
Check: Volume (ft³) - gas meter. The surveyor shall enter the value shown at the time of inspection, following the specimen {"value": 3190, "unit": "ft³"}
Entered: {"value": 7000, "unit": "ft³"}
